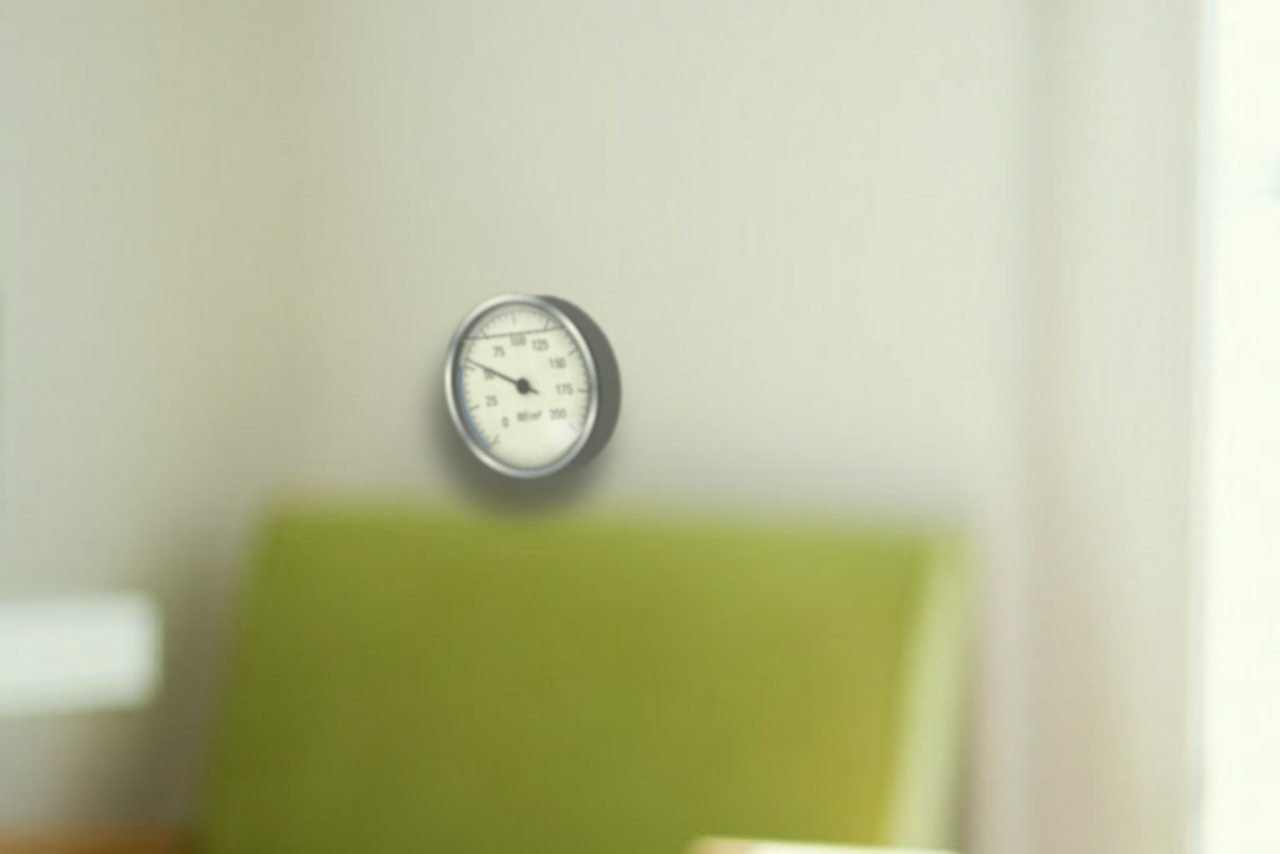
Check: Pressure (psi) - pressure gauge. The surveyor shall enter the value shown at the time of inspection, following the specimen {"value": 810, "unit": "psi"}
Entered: {"value": 55, "unit": "psi"}
